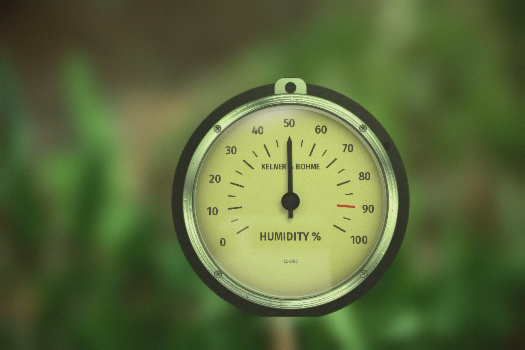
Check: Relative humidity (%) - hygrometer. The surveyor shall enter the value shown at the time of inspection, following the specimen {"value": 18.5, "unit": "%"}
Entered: {"value": 50, "unit": "%"}
